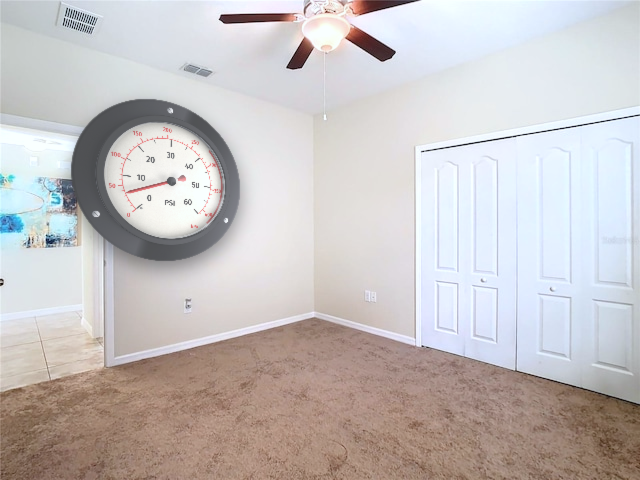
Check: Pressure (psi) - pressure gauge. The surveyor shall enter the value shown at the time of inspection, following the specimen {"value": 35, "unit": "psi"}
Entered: {"value": 5, "unit": "psi"}
